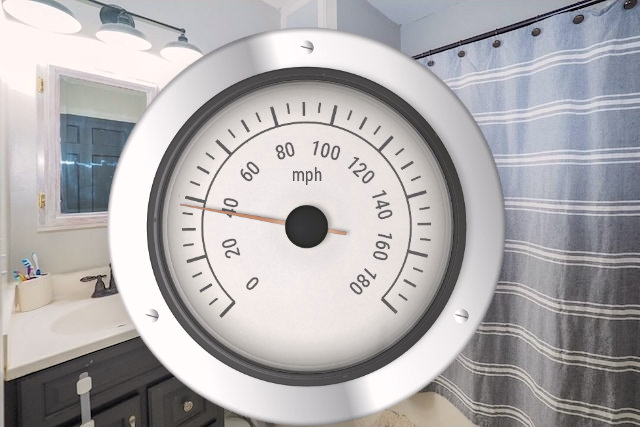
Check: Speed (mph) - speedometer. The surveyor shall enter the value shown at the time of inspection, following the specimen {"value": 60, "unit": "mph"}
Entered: {"value": 37.5, "unit": "mph"}
